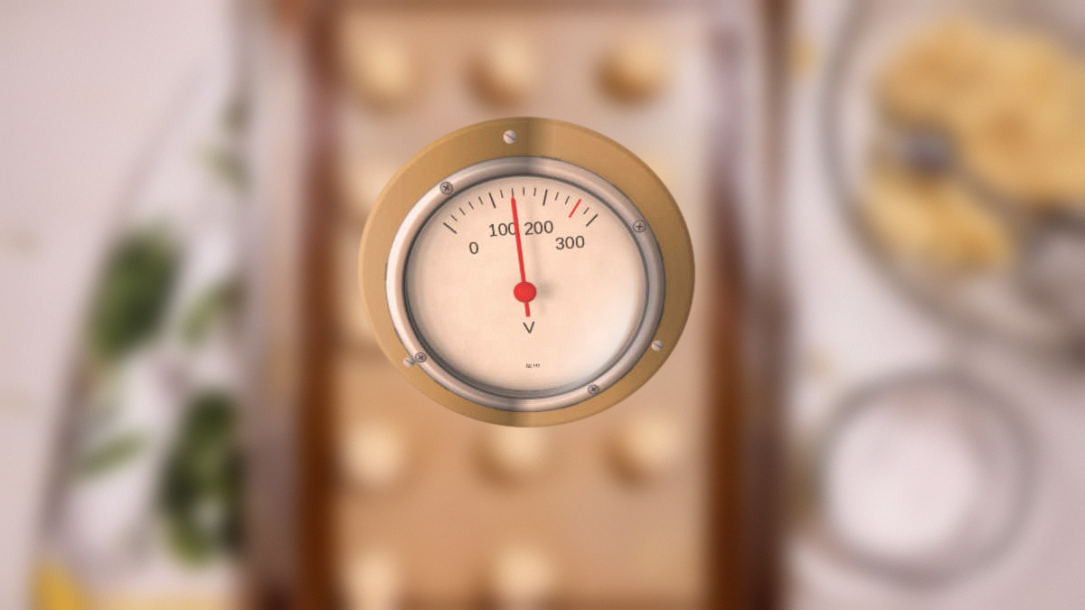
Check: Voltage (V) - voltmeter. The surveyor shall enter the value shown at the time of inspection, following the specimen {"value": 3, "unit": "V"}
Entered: {"value": 140, "unit": "V"}
